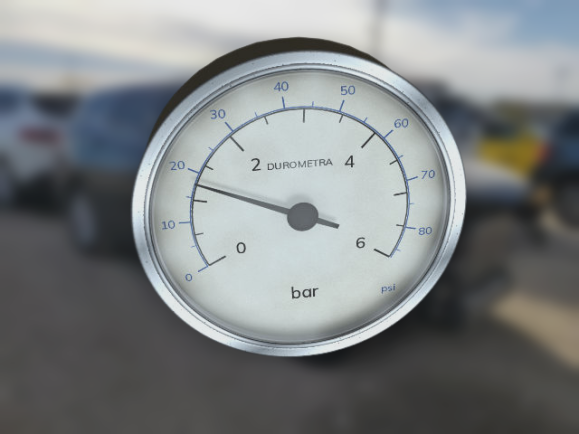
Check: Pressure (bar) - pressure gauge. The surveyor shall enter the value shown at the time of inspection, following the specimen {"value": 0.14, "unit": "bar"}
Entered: {"value": 1.25, "unit": "bar"}
